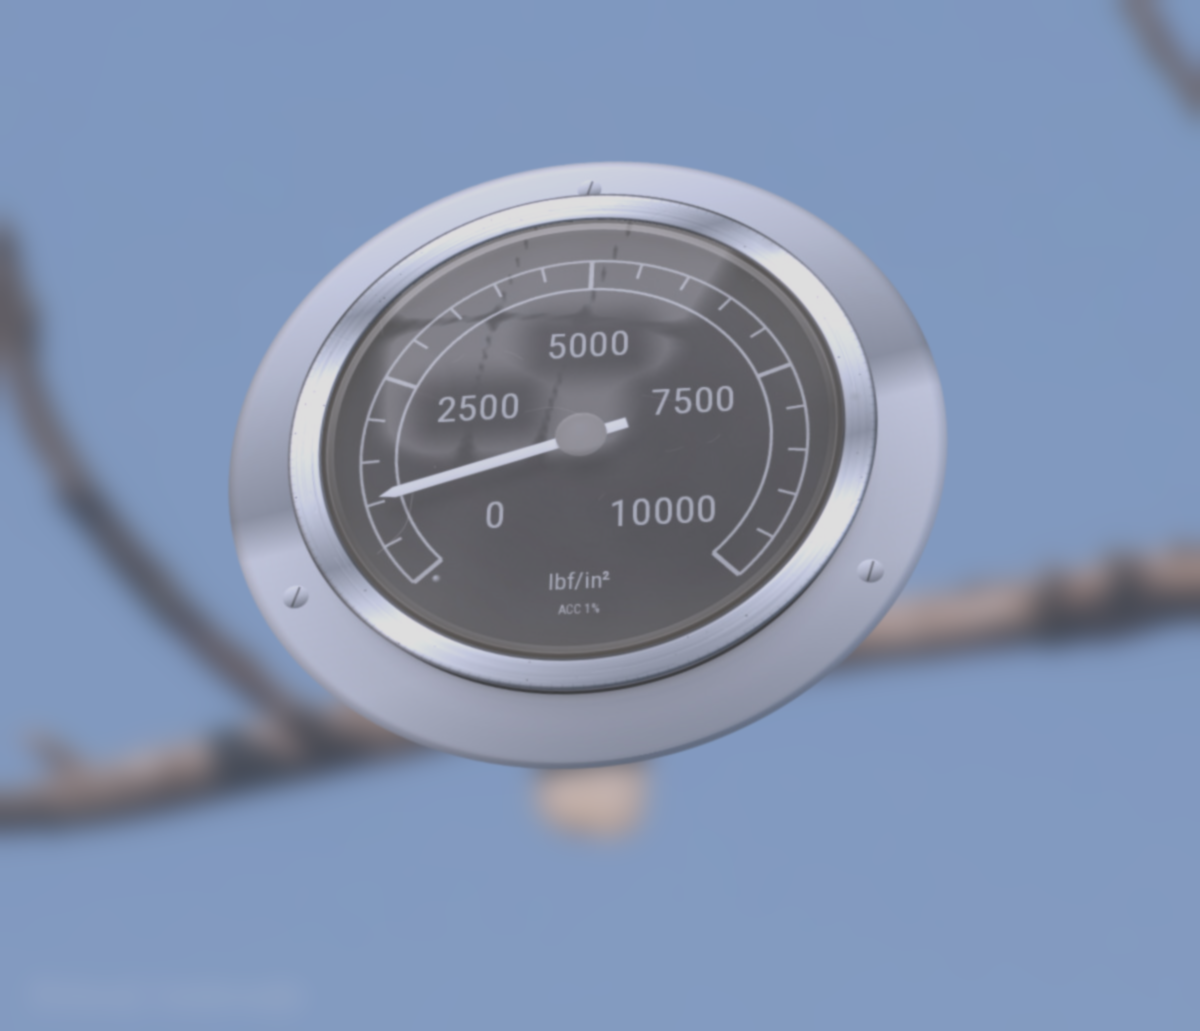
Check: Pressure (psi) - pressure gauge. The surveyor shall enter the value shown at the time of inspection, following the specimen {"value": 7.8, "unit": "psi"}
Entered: {"value": 1000, "unit": "psi"}
